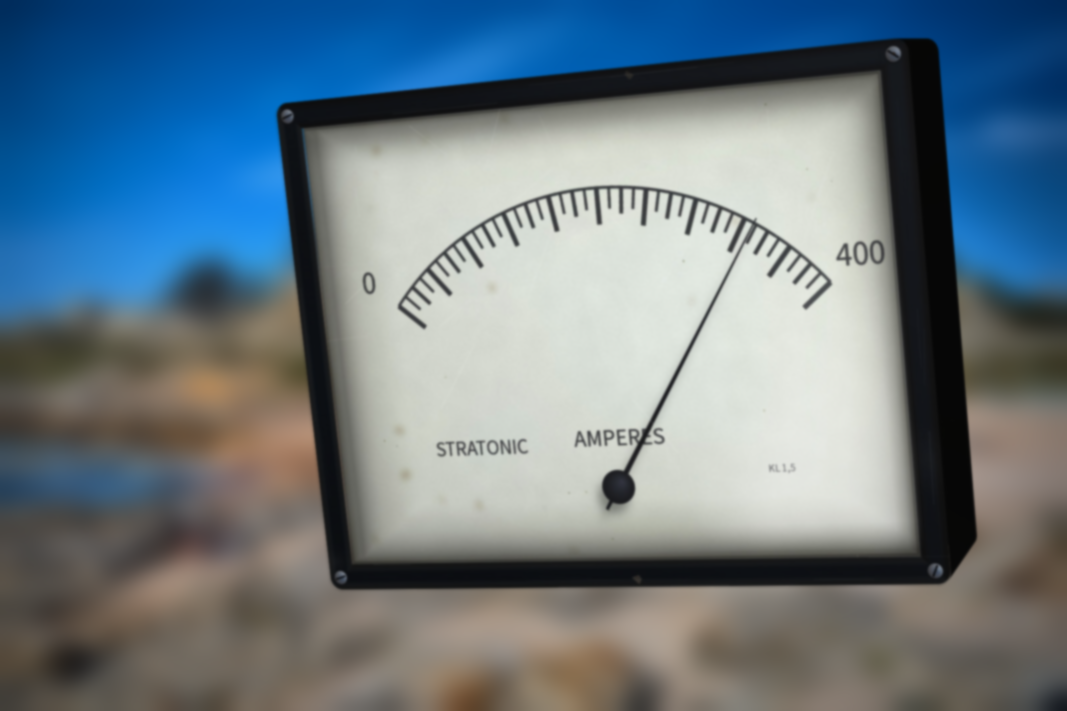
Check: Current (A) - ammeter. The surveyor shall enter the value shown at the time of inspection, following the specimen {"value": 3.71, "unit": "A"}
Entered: {"value": 330, "unit": "A"}
